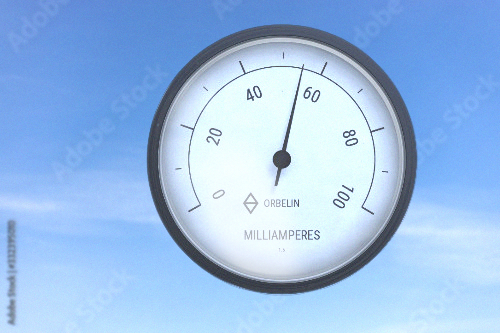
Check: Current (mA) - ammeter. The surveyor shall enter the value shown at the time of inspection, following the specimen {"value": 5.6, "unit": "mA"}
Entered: {"value": 55, "unit": "mA"}
